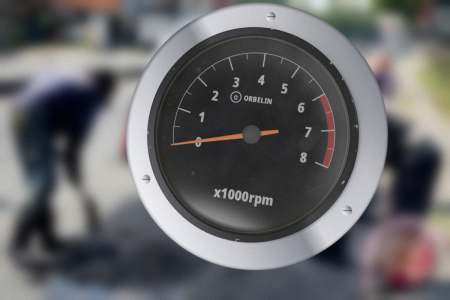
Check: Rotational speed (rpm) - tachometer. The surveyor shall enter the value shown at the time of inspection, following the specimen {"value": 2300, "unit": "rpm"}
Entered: {"value": 0, "unit": "rpm"}
